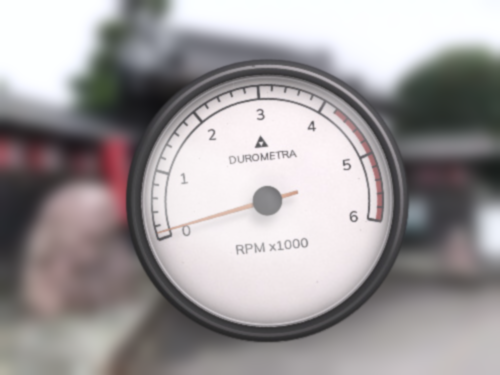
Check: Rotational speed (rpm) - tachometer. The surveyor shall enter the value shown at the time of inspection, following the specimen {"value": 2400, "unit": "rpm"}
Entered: {"value": 100, "unit": "rpm"}
